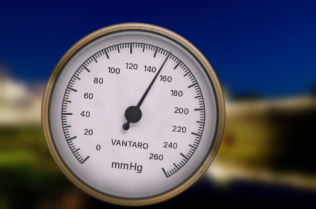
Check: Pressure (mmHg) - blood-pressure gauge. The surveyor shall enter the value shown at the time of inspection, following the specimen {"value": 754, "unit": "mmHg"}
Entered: {"value": 150, "unit": "mmHg"}
